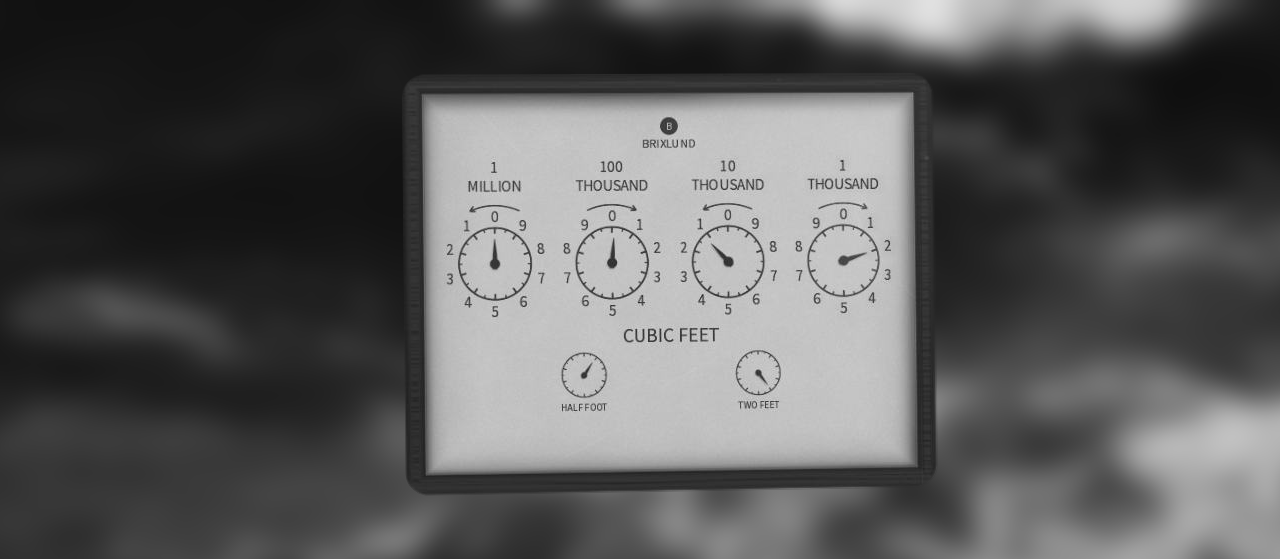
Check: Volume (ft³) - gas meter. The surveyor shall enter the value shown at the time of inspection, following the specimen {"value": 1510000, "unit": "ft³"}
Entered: {"value": 1200, "unit": "ft³"}
